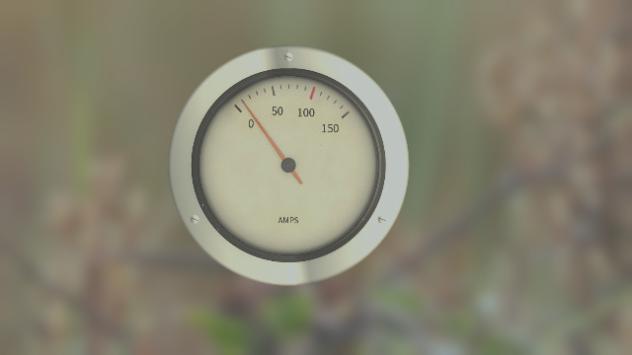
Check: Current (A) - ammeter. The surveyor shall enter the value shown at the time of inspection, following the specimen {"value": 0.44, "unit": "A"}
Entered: {"value": 10, "unit": "A"}
